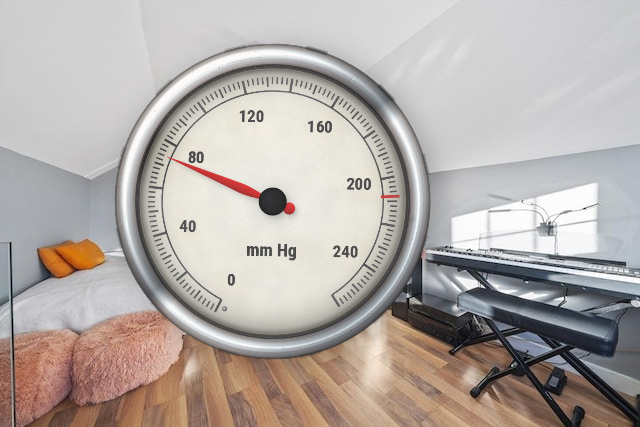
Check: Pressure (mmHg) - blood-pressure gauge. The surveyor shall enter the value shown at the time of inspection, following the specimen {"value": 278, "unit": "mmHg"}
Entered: {"value": 74, "unit": "mmHg"}
